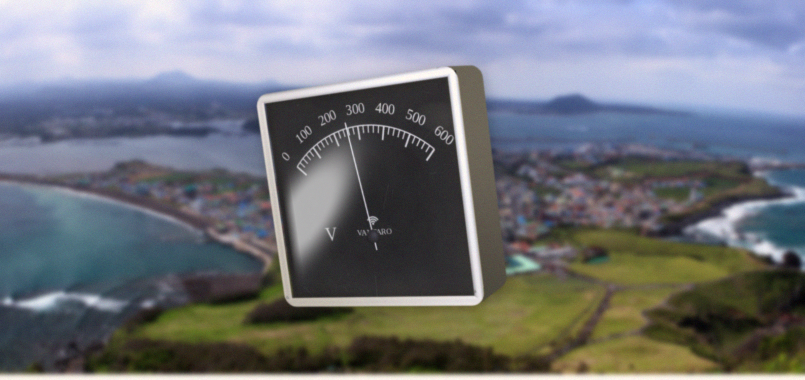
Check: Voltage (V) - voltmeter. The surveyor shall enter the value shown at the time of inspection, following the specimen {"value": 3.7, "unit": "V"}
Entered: {"value": 260, "unit": "V"}
